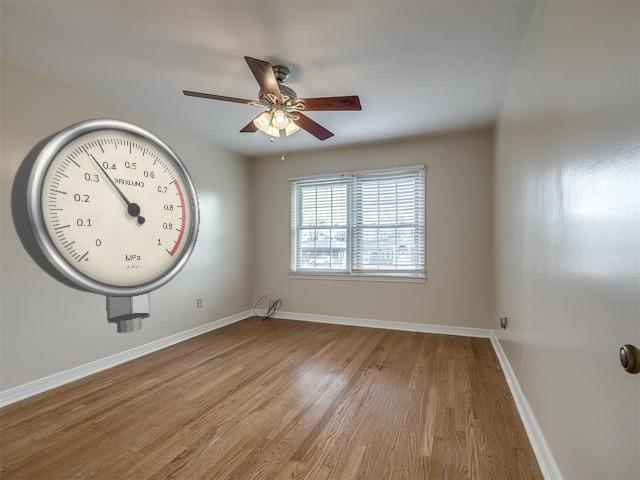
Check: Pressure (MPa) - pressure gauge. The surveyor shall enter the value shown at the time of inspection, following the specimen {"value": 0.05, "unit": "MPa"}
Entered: {"value": 0.35, "unit": "MPa"}
